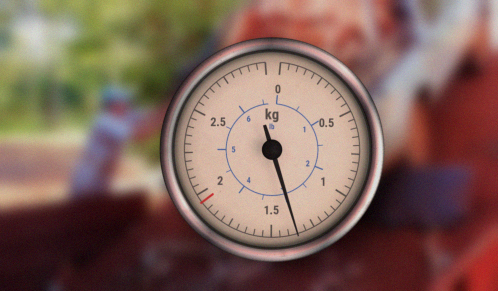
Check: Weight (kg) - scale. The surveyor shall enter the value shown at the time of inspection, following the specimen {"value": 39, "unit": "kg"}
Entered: {"value": 1.35, "unit": "kg"}
